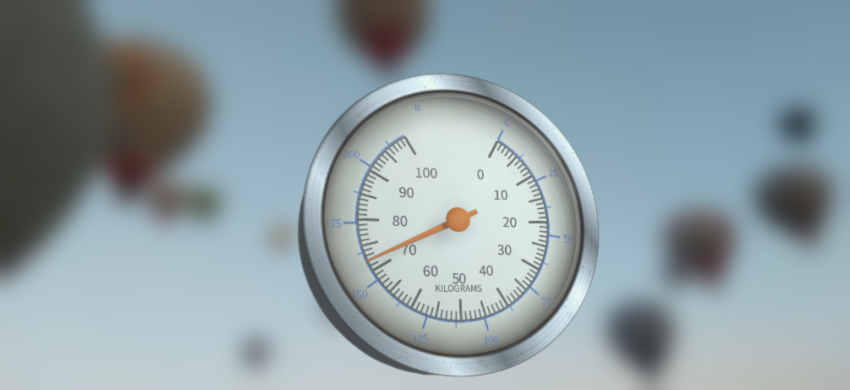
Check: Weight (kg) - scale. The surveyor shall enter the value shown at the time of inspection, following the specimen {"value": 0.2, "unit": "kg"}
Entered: {"value": 72, "unit": "kg"}
